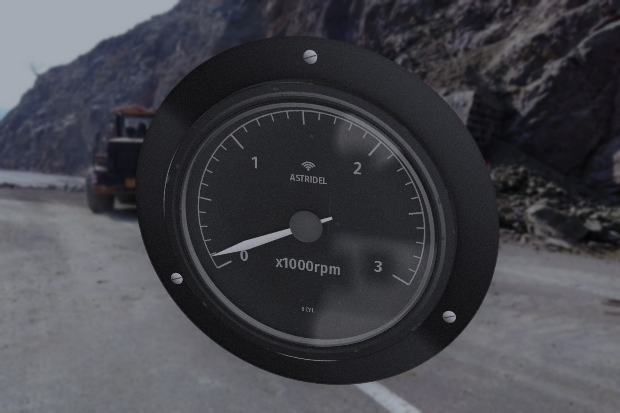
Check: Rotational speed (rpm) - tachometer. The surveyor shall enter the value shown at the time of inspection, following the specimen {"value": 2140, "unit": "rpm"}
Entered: {"value": 100, "unit": "rpm"}
